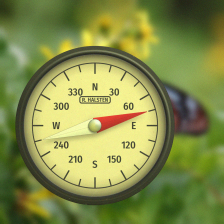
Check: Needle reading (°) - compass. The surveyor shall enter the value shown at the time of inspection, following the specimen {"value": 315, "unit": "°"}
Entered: {"value": 75, "unit": "°"}
